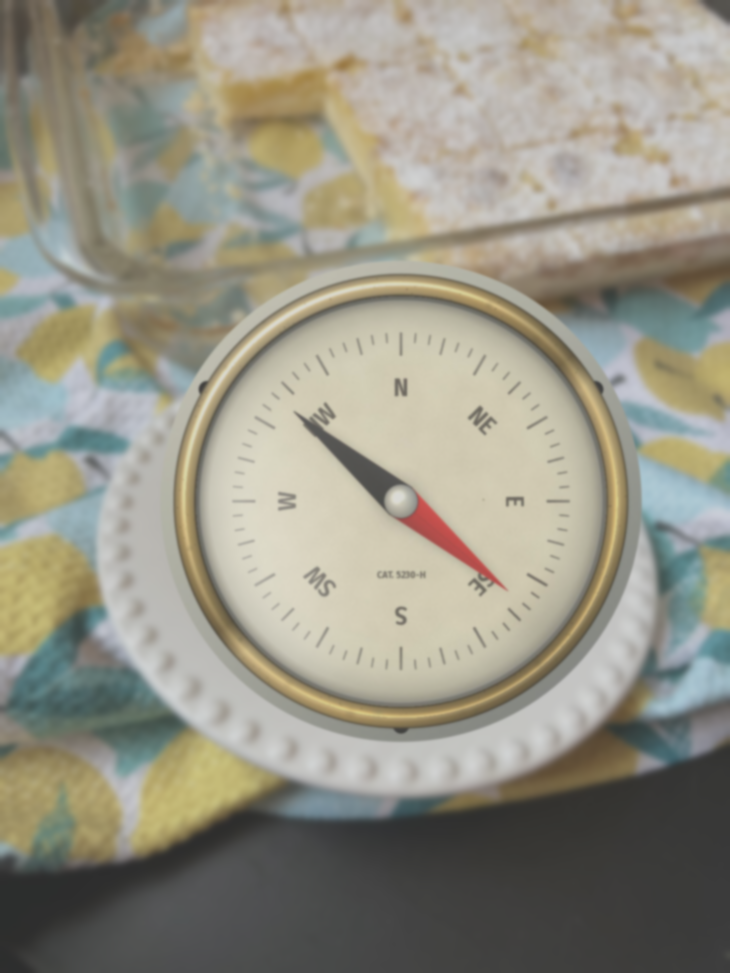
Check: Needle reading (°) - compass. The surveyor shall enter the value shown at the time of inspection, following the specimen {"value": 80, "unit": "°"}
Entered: {"value": 130, "unit": "°"}
